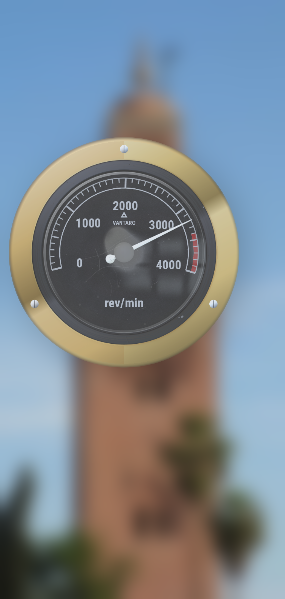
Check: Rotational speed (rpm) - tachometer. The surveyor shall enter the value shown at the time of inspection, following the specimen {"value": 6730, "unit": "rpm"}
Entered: {"value": 3200, "unit": "rpm"}
